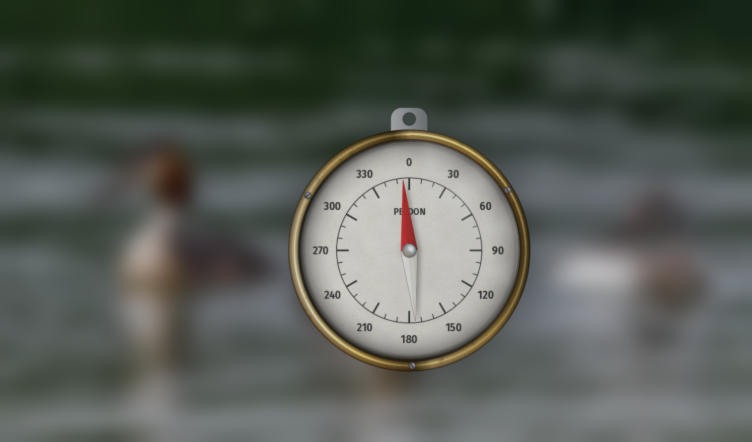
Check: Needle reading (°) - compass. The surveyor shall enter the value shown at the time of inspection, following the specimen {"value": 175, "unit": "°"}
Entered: {"value": 355, "unit": "°"}
